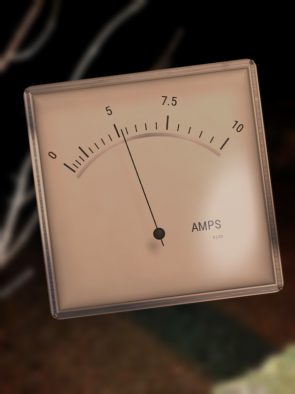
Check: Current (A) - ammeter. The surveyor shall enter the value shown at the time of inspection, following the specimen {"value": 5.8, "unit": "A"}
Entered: {"value": 5.25, "unit": "A"}
